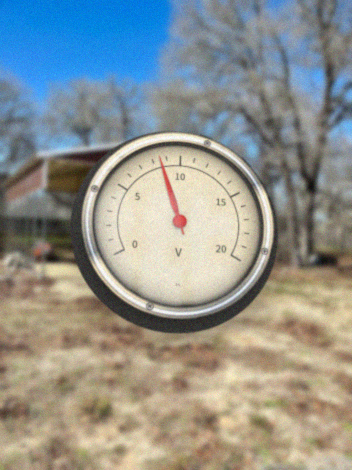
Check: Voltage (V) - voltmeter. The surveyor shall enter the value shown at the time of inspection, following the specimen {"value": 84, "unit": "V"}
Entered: {"value": 8.5, "unit": "V"}
